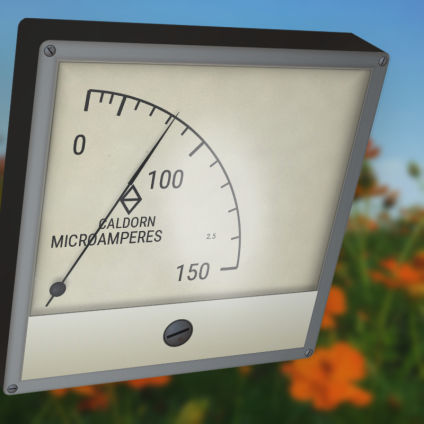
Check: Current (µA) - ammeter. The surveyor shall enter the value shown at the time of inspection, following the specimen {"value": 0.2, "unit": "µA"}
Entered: {"value": 80, "unit": "µA"}
